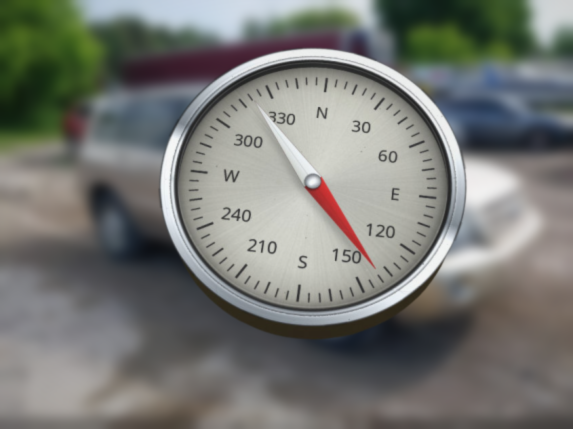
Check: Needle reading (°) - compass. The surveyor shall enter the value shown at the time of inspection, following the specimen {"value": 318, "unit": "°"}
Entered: {"value": 140, "unit": "°"}
